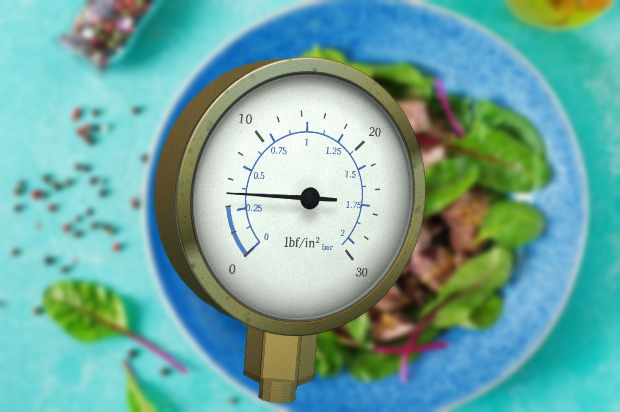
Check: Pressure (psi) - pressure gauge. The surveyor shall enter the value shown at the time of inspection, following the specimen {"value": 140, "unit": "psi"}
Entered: {"value": 5, "unit": "psi"}
